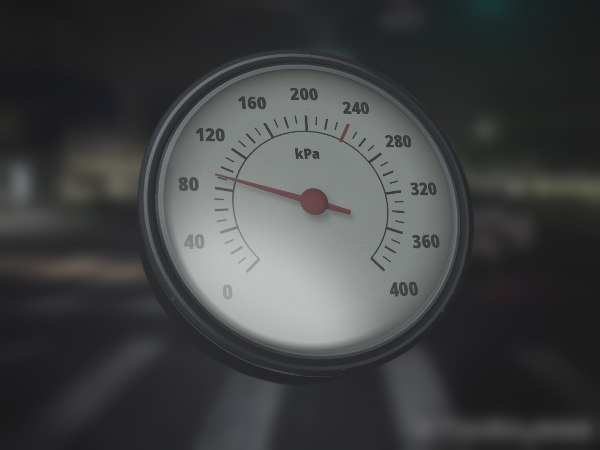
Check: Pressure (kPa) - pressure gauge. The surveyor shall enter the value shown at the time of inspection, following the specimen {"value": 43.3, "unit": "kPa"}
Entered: {"value": 90, "unit": "kPa"}
